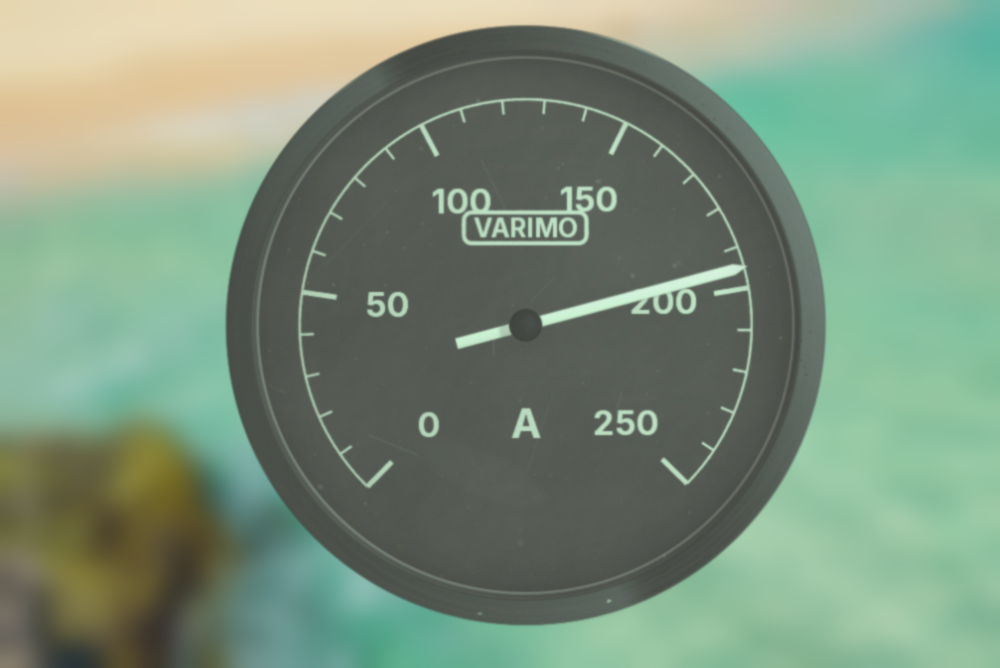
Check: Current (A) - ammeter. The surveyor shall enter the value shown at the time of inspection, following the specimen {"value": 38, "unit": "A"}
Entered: {"value": 195, "unit": "A"}
